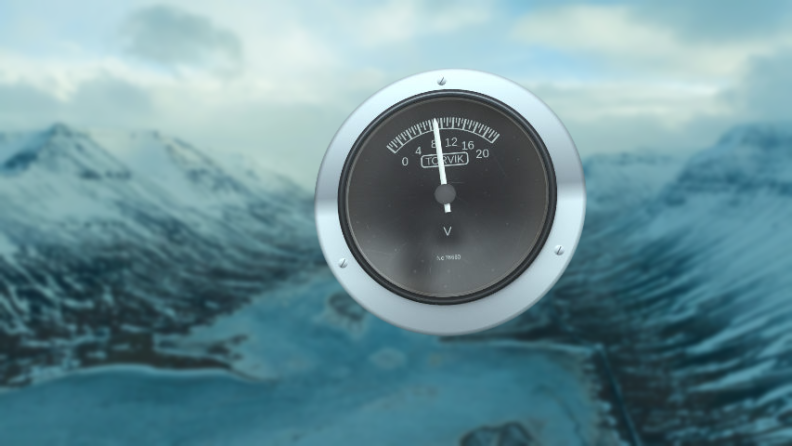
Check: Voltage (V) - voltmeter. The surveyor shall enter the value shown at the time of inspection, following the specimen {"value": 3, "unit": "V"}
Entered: {"value": 9, "unit": "V"}
